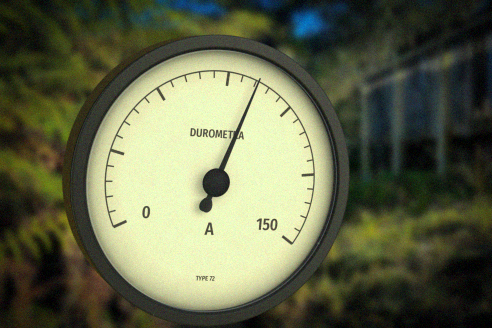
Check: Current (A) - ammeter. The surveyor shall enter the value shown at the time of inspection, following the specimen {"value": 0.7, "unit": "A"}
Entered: {"value": 85, "unit": "A"}
